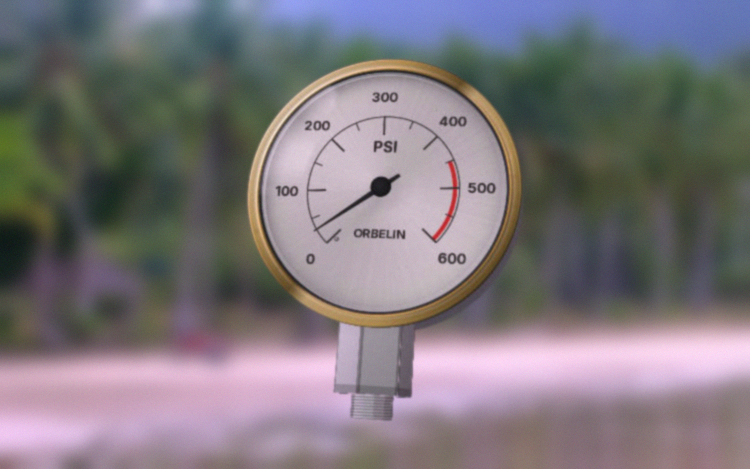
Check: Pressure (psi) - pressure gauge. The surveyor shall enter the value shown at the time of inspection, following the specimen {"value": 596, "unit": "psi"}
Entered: {"value": 25, "unit": "psi"}
